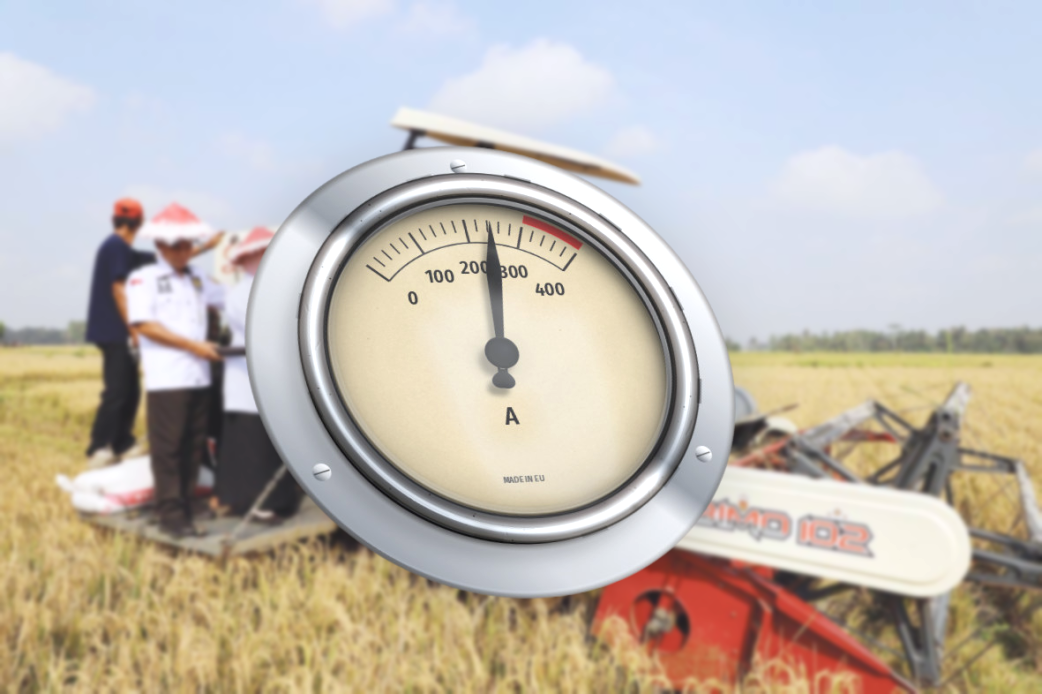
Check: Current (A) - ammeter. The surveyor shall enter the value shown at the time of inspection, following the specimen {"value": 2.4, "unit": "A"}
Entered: {"value": 240, "unit": "A"}
